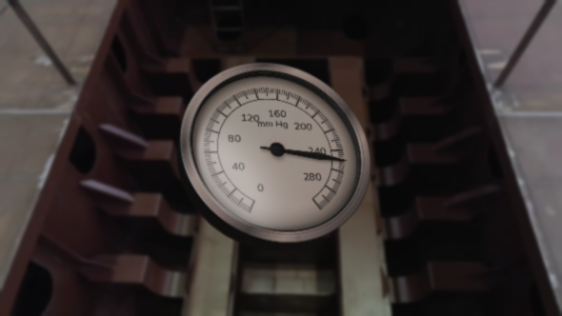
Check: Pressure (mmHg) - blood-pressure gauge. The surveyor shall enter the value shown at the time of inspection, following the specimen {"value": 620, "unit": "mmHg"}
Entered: {"value": 250, "unit": "mmHg"}
